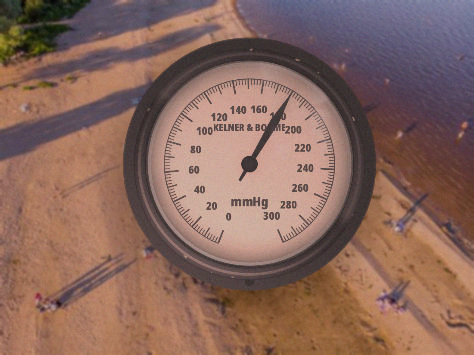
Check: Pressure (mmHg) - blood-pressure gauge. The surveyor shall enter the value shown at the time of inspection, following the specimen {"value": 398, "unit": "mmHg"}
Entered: {"value": 180, "unit": "mmHg"}
